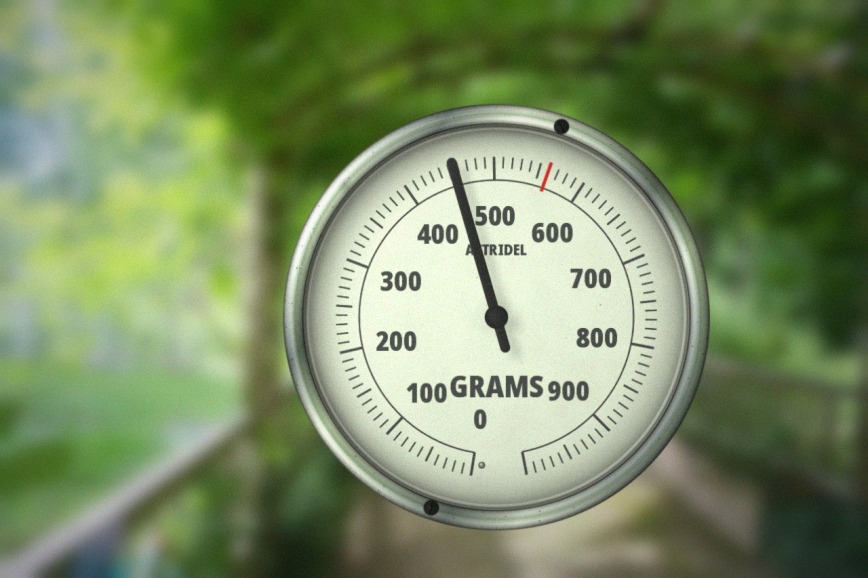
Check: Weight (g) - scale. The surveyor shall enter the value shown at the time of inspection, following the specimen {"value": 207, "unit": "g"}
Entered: {"value": 455, "unit": "g"}
